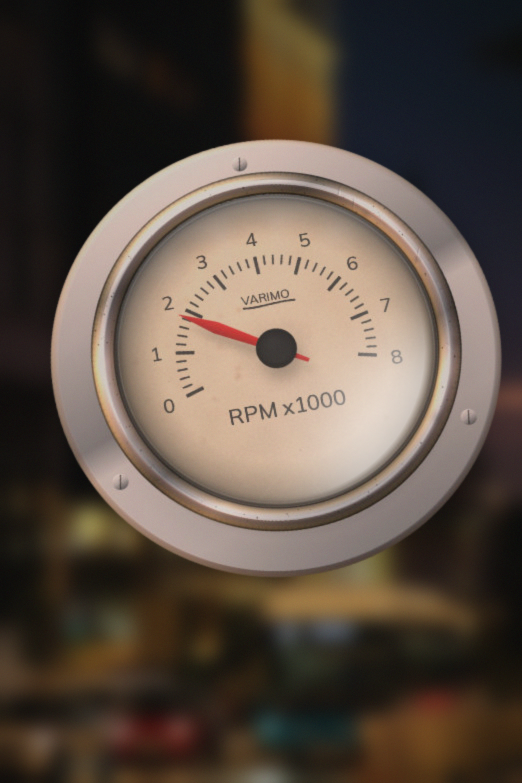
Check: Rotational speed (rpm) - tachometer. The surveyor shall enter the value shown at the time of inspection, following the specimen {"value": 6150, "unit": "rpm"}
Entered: {"value": 1800, "unit": "rpm"}
